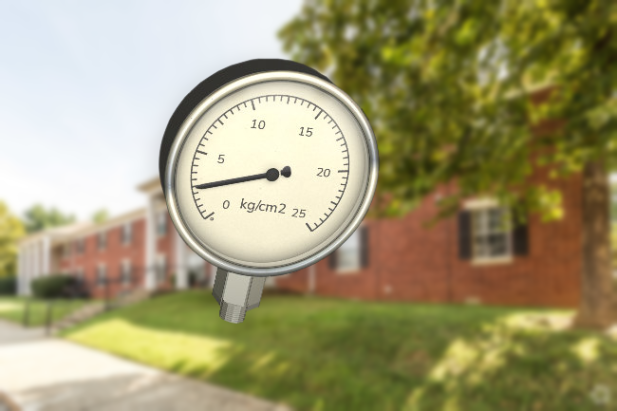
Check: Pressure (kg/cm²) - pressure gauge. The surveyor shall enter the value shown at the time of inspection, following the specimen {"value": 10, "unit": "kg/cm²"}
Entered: {"value": 2.5, "unit": "kg/cm²"}
